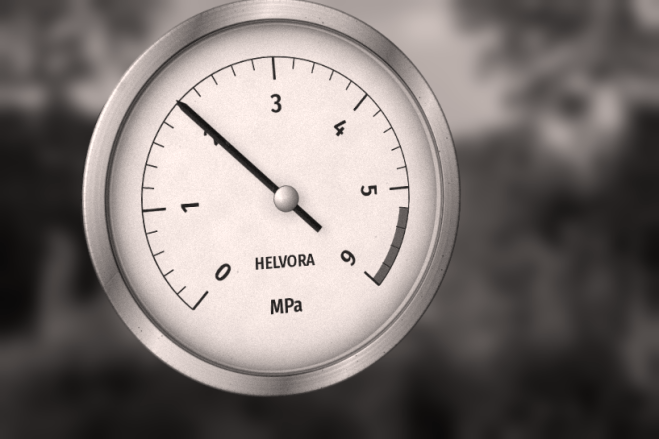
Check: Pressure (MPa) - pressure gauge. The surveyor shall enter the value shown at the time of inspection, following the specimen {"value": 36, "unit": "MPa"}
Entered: {"value": 2, "unit": "MPa"}
